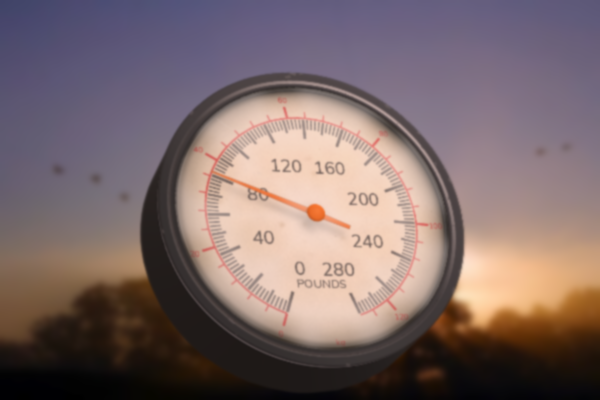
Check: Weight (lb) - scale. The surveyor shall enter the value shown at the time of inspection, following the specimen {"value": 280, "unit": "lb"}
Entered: {"value": 80, "unit": "lb"}
